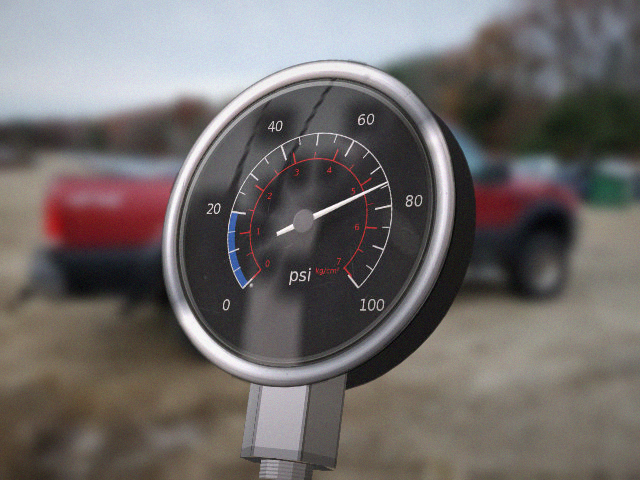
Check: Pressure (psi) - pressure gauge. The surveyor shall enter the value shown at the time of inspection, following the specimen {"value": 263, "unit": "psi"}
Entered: {"value": 75, "unit": "psi"}
